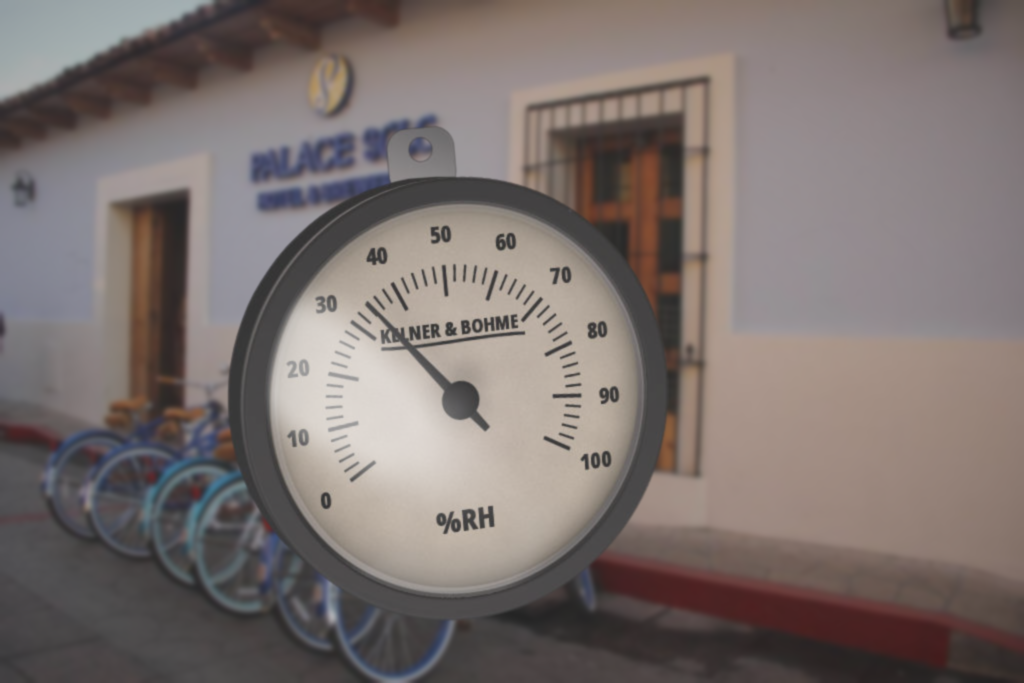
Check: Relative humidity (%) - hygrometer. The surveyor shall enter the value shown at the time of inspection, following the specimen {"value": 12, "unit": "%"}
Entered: {"value": 34, "unit": "%"}
